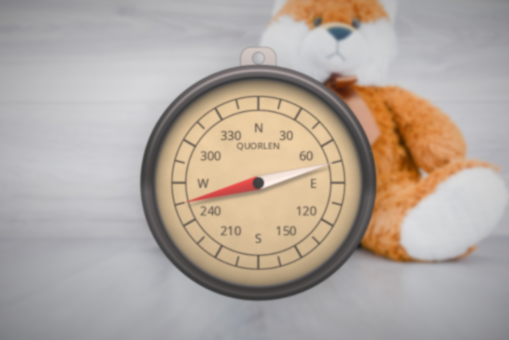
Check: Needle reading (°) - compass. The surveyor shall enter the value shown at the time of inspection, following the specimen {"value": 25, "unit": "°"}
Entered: {"value": 255, "unit": "°"}
